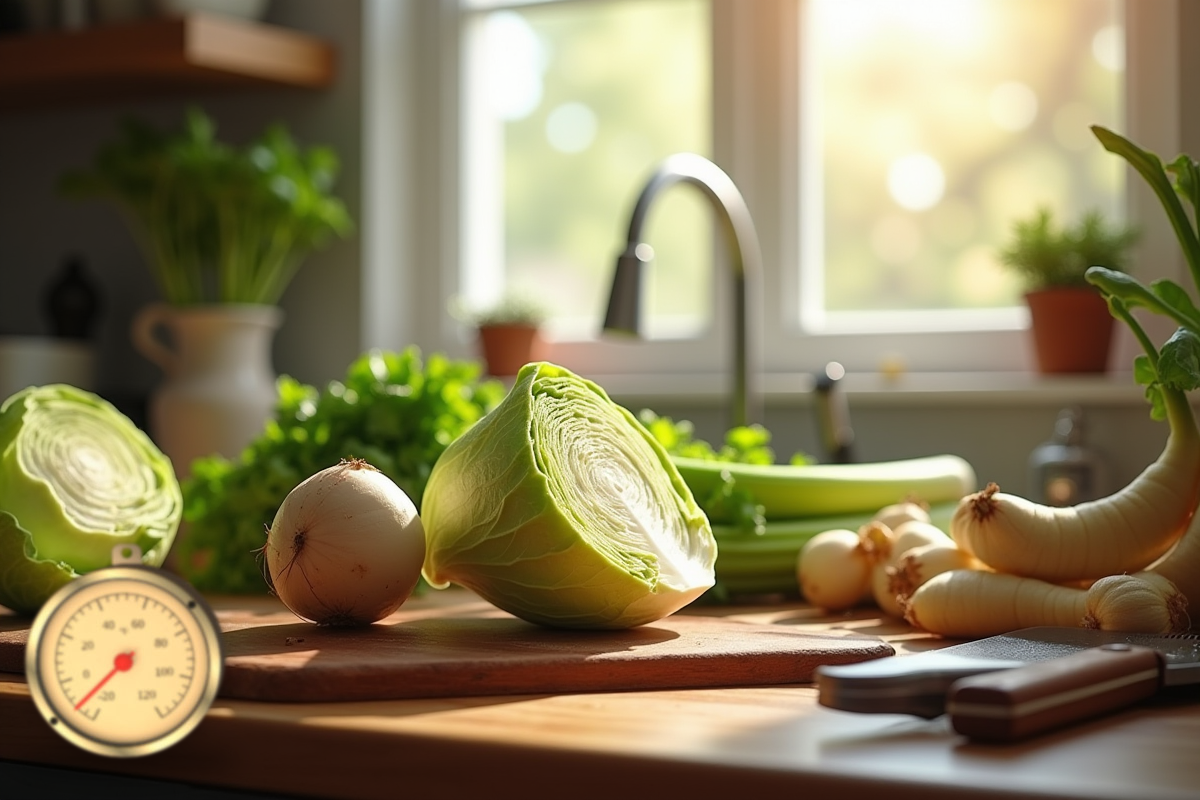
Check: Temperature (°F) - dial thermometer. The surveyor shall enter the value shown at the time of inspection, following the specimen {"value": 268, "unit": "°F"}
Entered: {"value": -12, "unit": "°F"}
